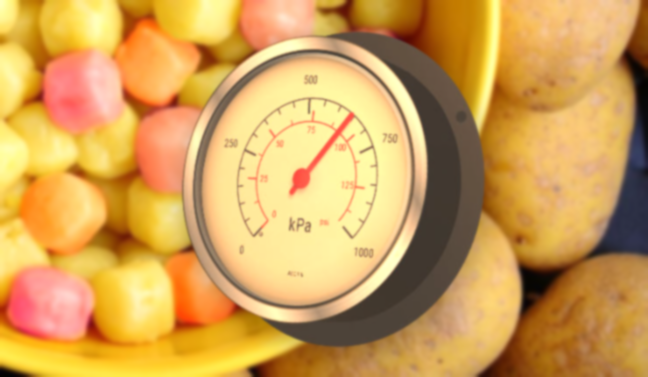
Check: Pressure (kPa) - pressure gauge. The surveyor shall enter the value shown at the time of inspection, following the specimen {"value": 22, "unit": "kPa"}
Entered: {"value": 650, "unit": "kPa"}
